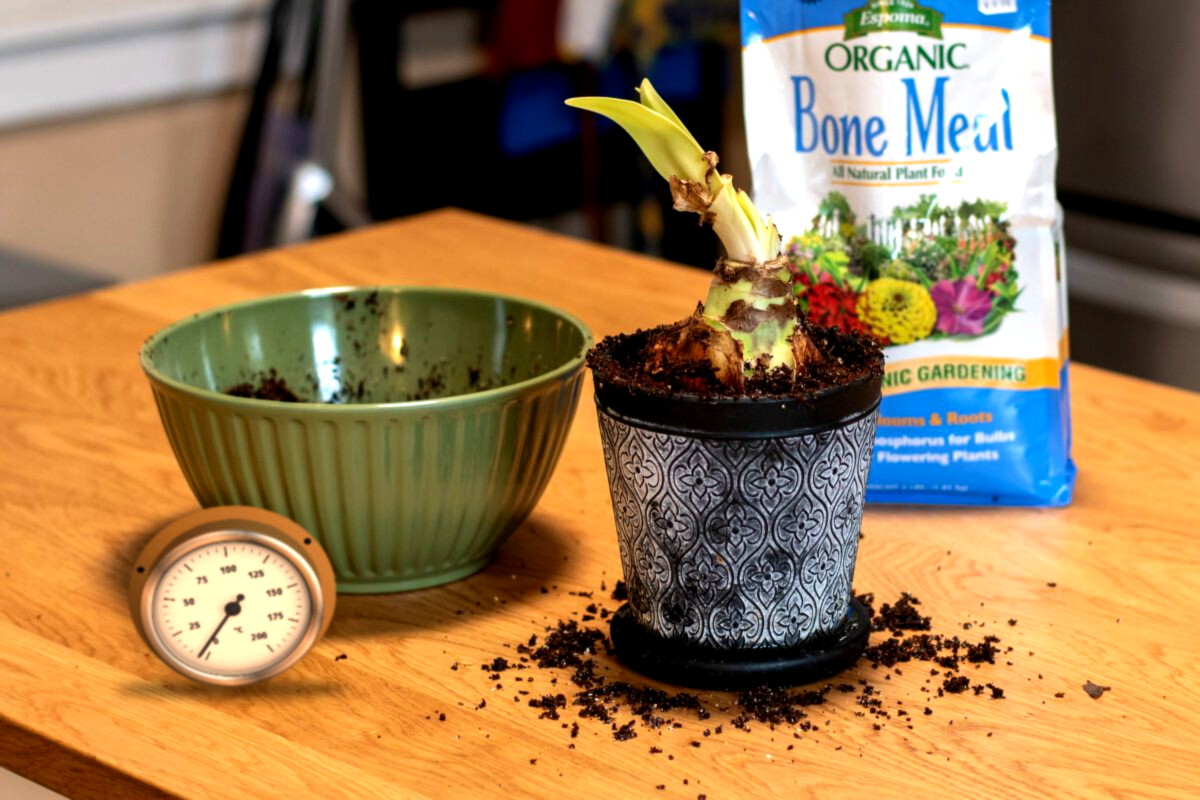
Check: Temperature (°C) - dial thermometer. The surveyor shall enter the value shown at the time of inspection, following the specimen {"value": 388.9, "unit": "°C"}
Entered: {"value": 5, "unit": "°C"}
